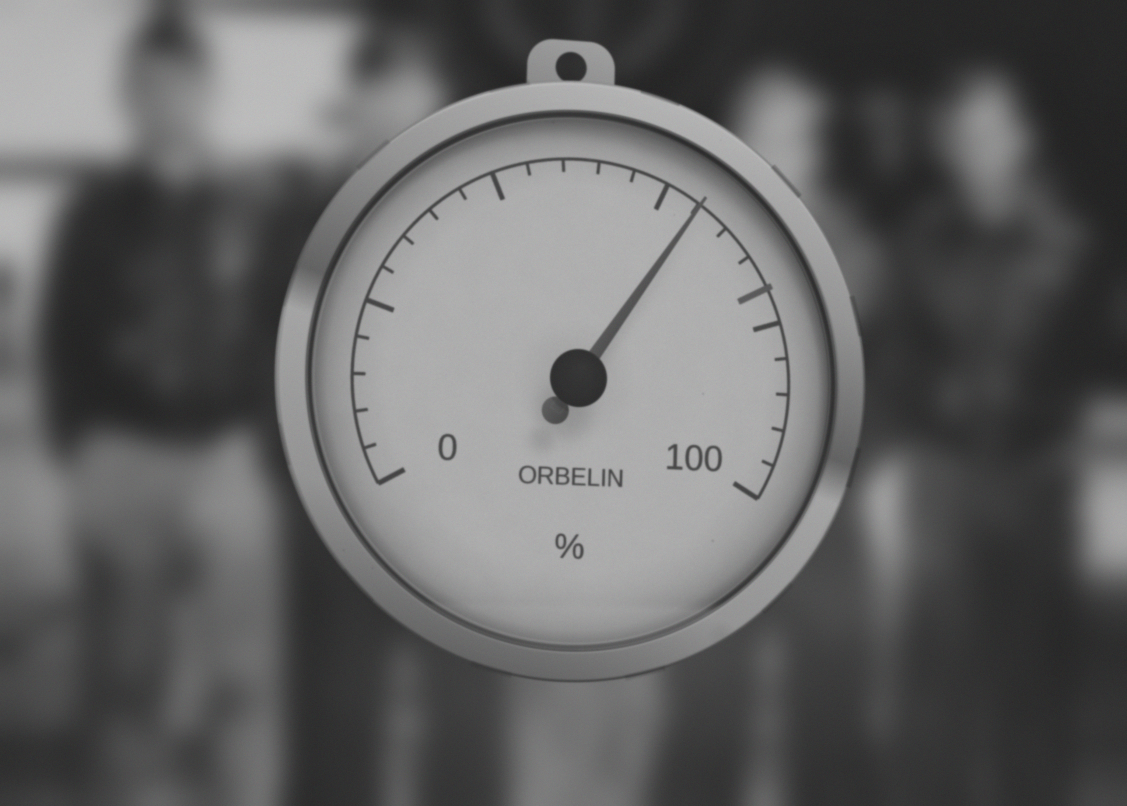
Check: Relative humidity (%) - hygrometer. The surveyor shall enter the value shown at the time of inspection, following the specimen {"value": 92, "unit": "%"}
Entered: {"value": 64, "unit": "%"}
